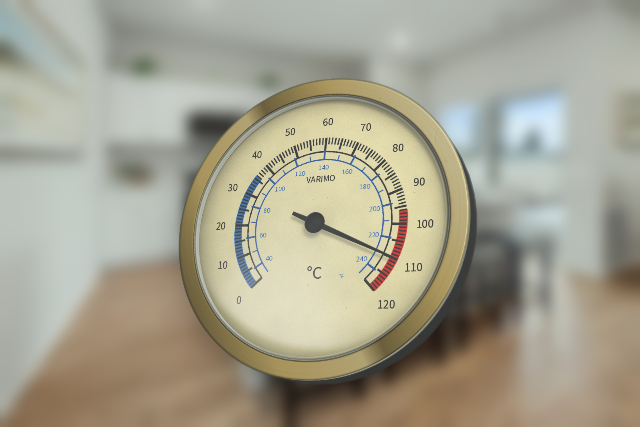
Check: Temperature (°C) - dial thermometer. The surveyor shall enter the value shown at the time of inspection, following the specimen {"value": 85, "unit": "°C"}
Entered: {"value": 110, "unit": "°C"}
